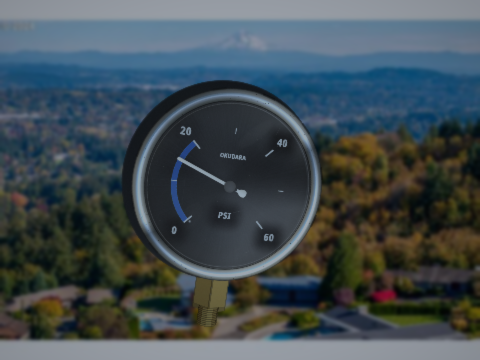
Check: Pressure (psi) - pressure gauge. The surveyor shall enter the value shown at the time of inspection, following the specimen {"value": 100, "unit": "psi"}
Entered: {"value": 15, "unit": "psi"}
